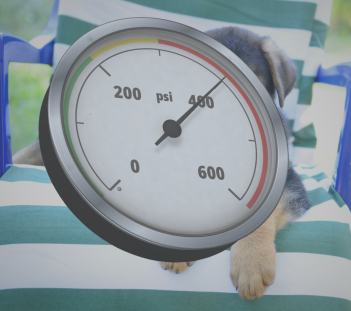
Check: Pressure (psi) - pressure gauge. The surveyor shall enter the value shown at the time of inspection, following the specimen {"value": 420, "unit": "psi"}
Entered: {"value": 400, "unit": "psi"}
